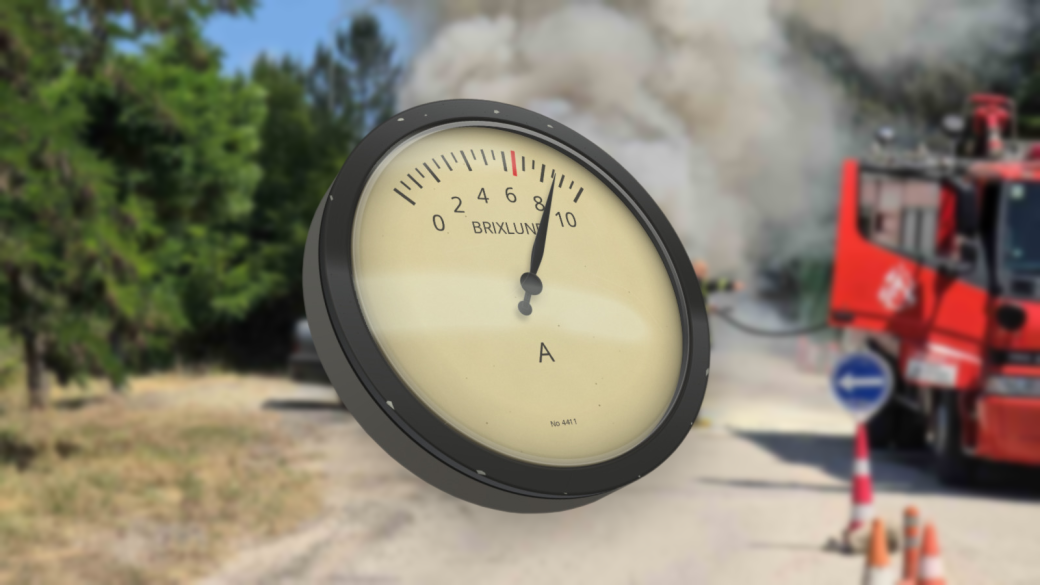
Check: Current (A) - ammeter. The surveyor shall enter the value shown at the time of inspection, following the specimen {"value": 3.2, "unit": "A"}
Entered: {"value": 8.5, "unit": "A"}
